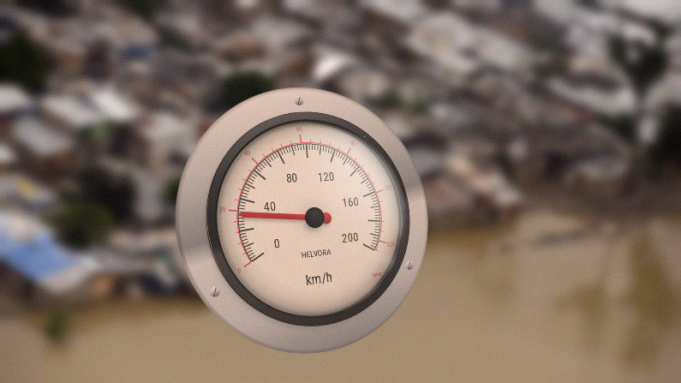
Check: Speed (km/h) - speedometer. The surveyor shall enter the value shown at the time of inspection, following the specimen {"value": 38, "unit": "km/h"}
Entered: {"value": 30, "unit": "km/h"}
